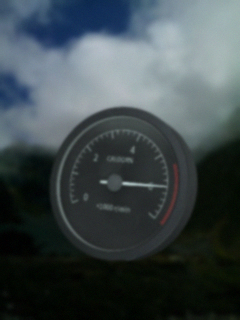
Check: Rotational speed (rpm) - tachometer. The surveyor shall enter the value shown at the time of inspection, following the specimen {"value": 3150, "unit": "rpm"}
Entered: {"value": 6000, "unit": "rpm"}
